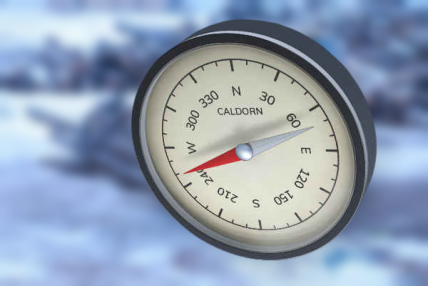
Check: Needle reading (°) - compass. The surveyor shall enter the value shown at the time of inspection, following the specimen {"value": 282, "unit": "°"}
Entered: {"value": 250, "unit": "°"}
